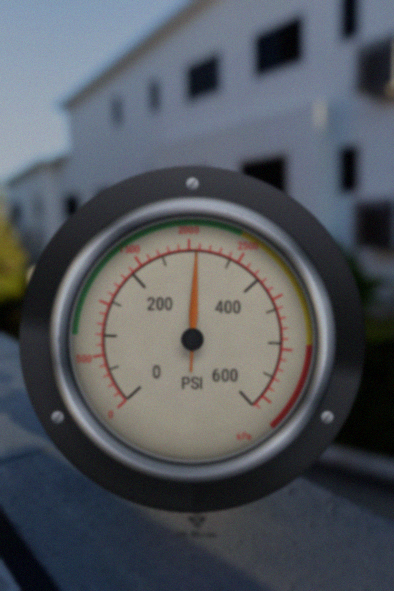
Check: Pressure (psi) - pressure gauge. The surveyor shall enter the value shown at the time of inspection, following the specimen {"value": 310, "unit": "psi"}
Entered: {"value": 300, "unit": "psi"}
